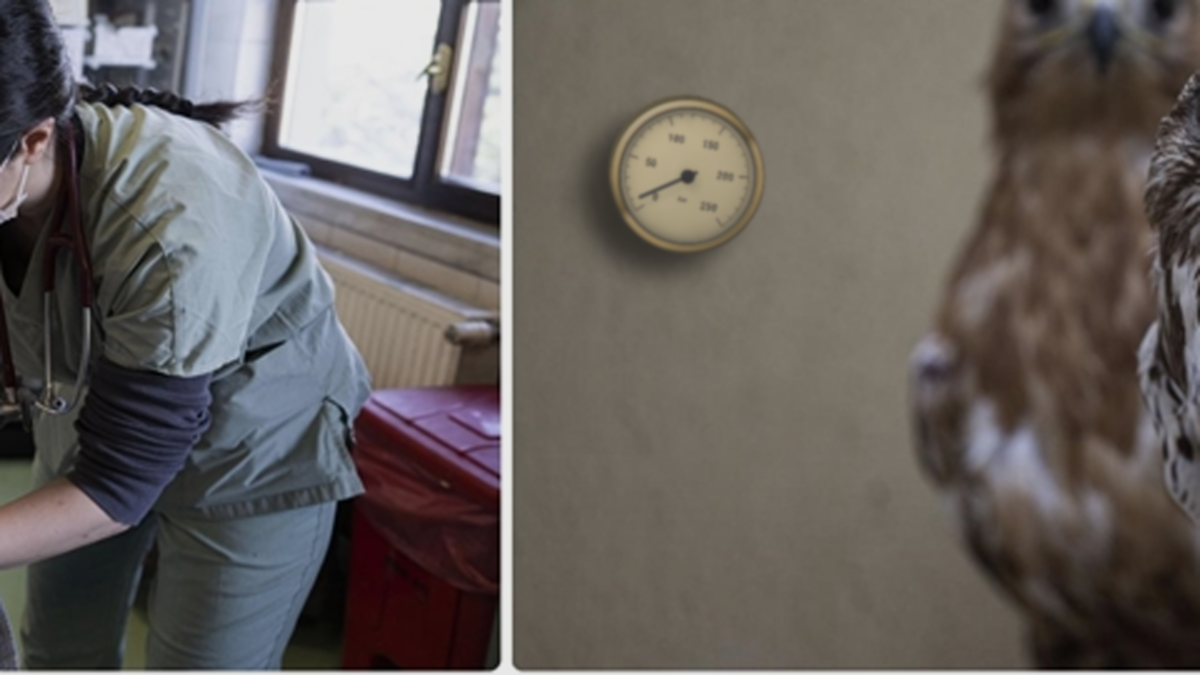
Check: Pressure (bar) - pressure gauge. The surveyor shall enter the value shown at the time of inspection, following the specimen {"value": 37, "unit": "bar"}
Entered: {"value": 10, "unit": "bar"}
